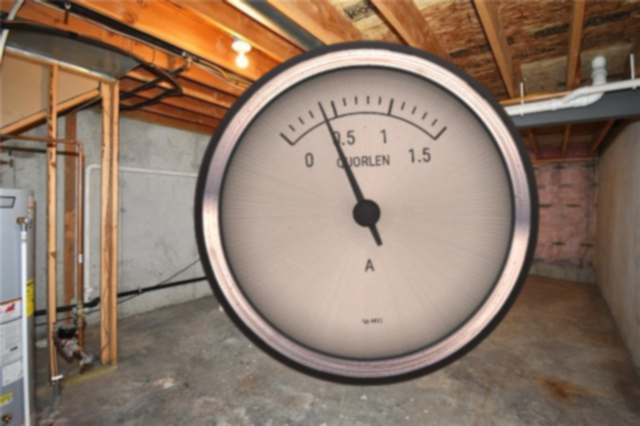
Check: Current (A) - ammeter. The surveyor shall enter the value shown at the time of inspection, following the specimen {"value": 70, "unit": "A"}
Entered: {"value": 0.4, "unit": "A"}
